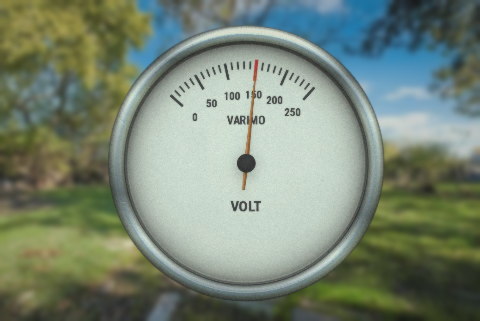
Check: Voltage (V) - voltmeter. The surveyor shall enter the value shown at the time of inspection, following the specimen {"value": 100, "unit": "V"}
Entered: {"value": 150, "unit": "V"}
